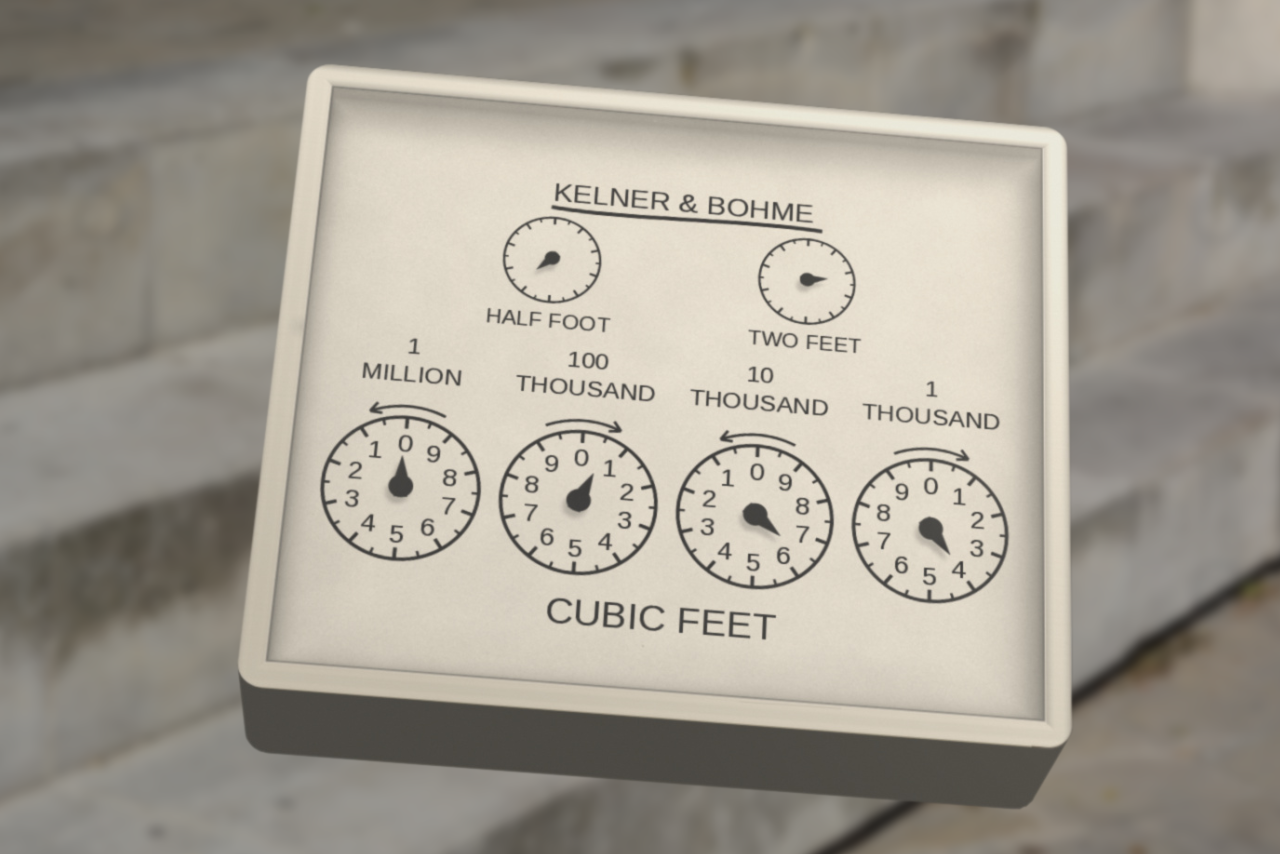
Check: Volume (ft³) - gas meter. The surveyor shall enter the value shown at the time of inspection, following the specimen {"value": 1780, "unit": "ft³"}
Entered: {"value": 6400, "unit": "ft³"}
